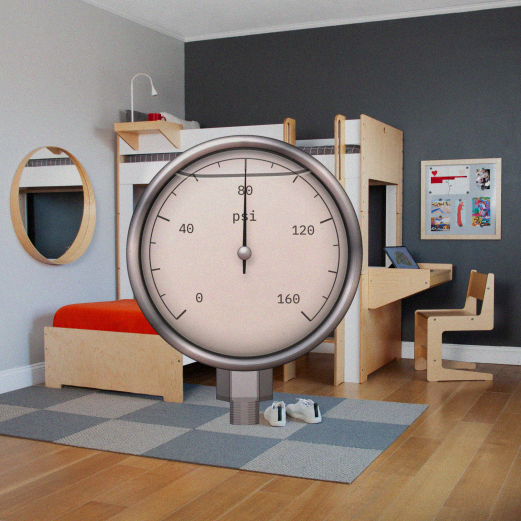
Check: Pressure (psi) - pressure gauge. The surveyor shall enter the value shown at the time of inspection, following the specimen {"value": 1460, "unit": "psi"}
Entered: {"value": 80, "unit": "psi"}
